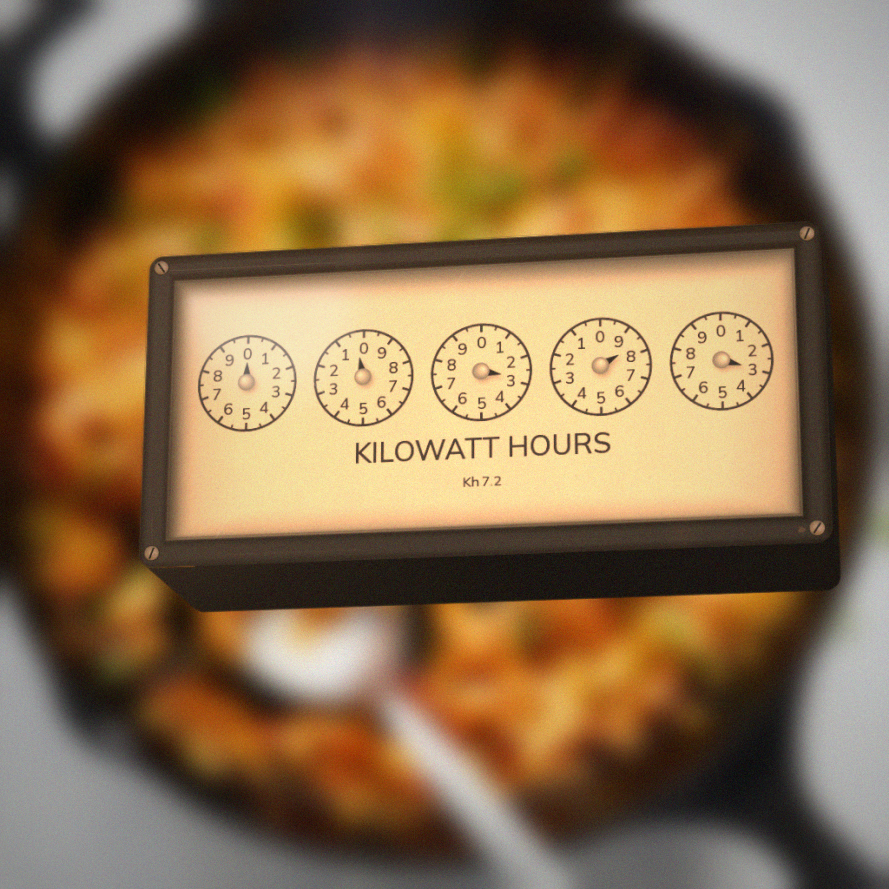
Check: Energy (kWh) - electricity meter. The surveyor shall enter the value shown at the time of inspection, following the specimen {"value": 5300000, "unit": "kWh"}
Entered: {"value": 283, "unit": "kWh"}
